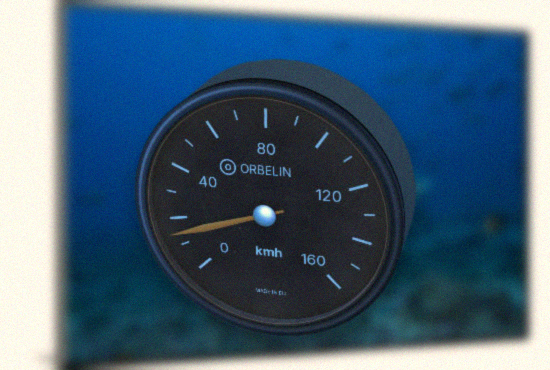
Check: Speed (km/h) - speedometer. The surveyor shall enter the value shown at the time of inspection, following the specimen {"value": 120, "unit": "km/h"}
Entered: {"value": 15, "unit": "km/h"}
